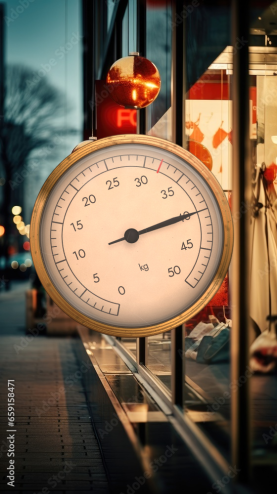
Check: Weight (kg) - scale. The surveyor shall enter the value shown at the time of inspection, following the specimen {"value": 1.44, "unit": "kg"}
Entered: {"value": 40, "unit": "kg"}
